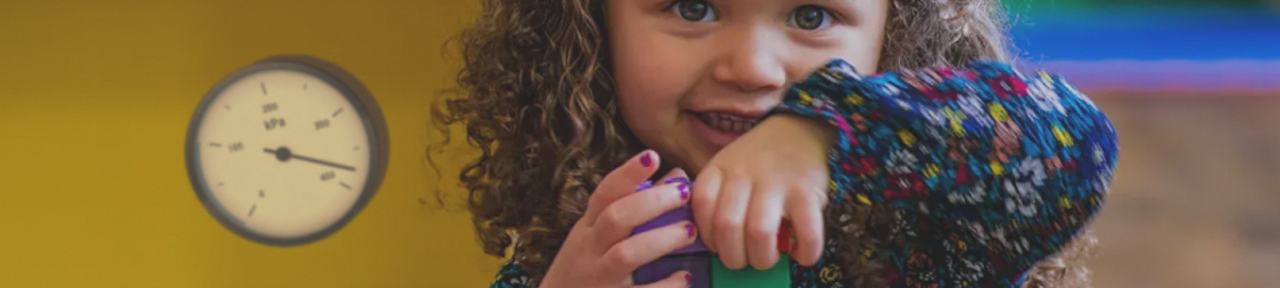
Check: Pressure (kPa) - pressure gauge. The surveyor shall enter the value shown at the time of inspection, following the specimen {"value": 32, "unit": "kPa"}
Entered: {"value": 375, "unit": "kPa"}
